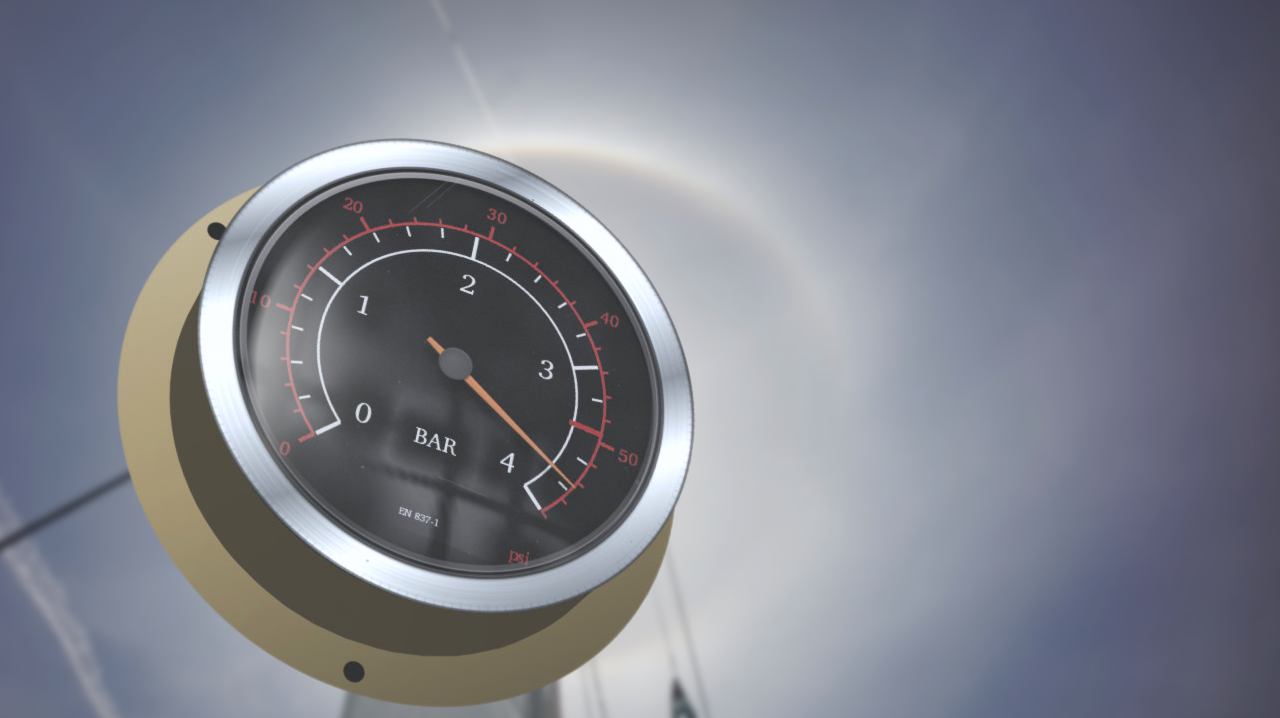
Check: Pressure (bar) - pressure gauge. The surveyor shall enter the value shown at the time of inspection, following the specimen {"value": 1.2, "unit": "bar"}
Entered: {"value": 3.8, "unit": "bar"}
